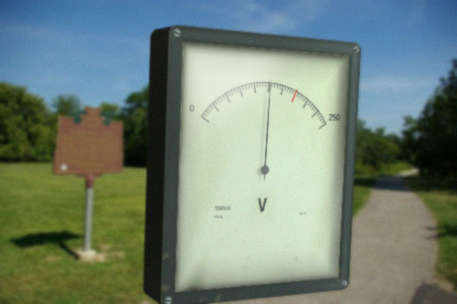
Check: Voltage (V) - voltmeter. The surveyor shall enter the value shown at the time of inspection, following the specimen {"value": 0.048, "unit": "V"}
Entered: {"value": 125, "unit": "V"}
